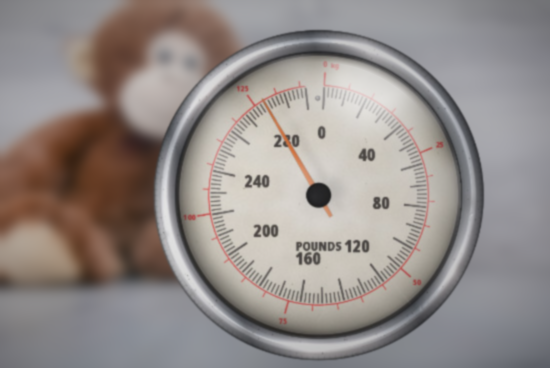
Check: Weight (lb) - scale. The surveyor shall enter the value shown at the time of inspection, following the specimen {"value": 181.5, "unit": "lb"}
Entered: {"value": 280, "unit": "lb"}
